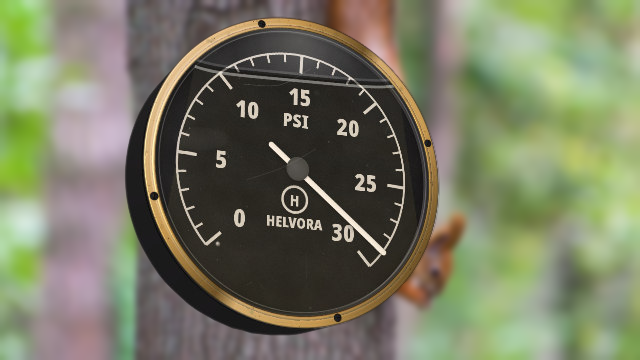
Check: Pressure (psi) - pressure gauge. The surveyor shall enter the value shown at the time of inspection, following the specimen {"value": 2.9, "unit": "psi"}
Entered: {"value": 29, "unit": "psi"}
